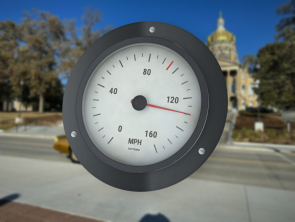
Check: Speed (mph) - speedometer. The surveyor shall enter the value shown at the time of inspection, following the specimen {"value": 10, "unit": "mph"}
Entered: {"value": 130, "unit": "mph"}
